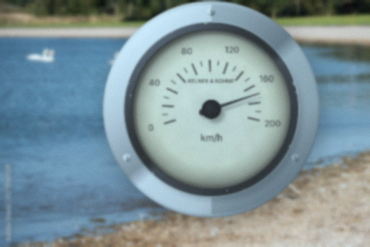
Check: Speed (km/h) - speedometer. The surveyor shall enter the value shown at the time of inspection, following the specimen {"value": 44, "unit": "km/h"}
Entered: {"value": 170, "unit": "km/h"}
